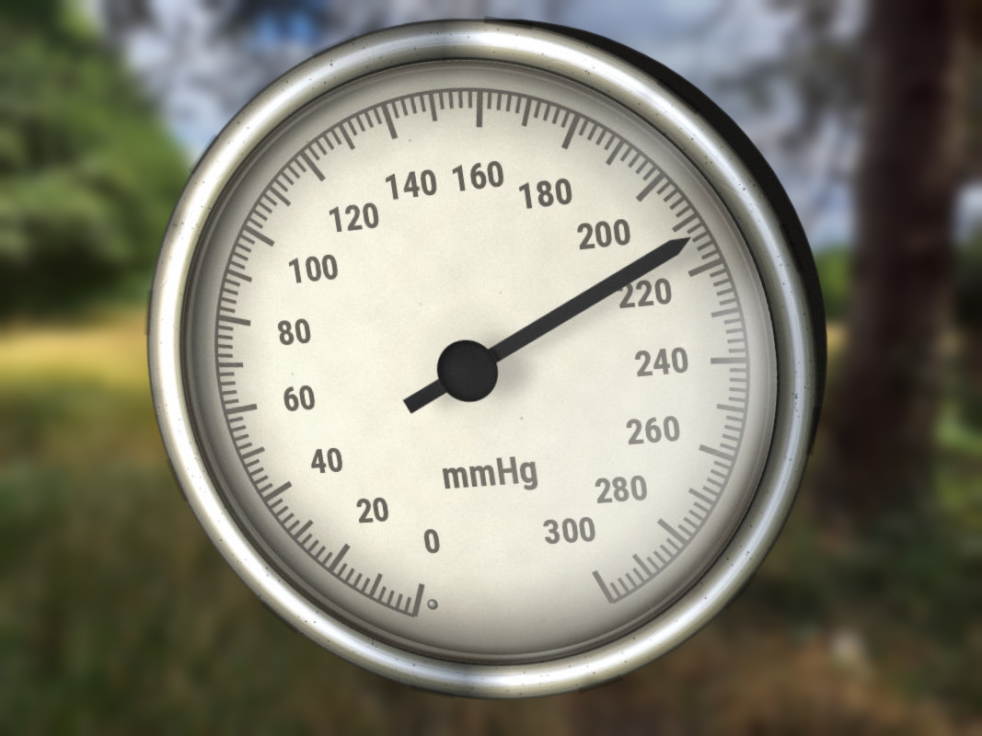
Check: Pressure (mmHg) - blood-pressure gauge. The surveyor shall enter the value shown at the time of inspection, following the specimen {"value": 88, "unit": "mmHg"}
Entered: {"value": 213, "unit": "mmHg"}
